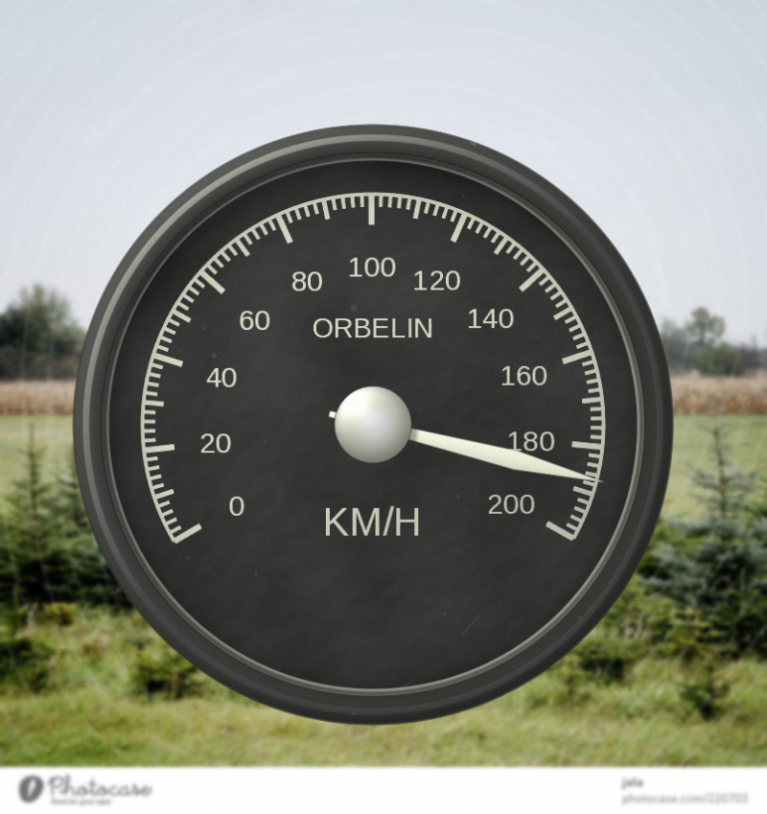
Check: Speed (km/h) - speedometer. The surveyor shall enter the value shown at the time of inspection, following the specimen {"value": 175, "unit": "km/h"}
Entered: {"value": 187, "unit": "km/h"}
